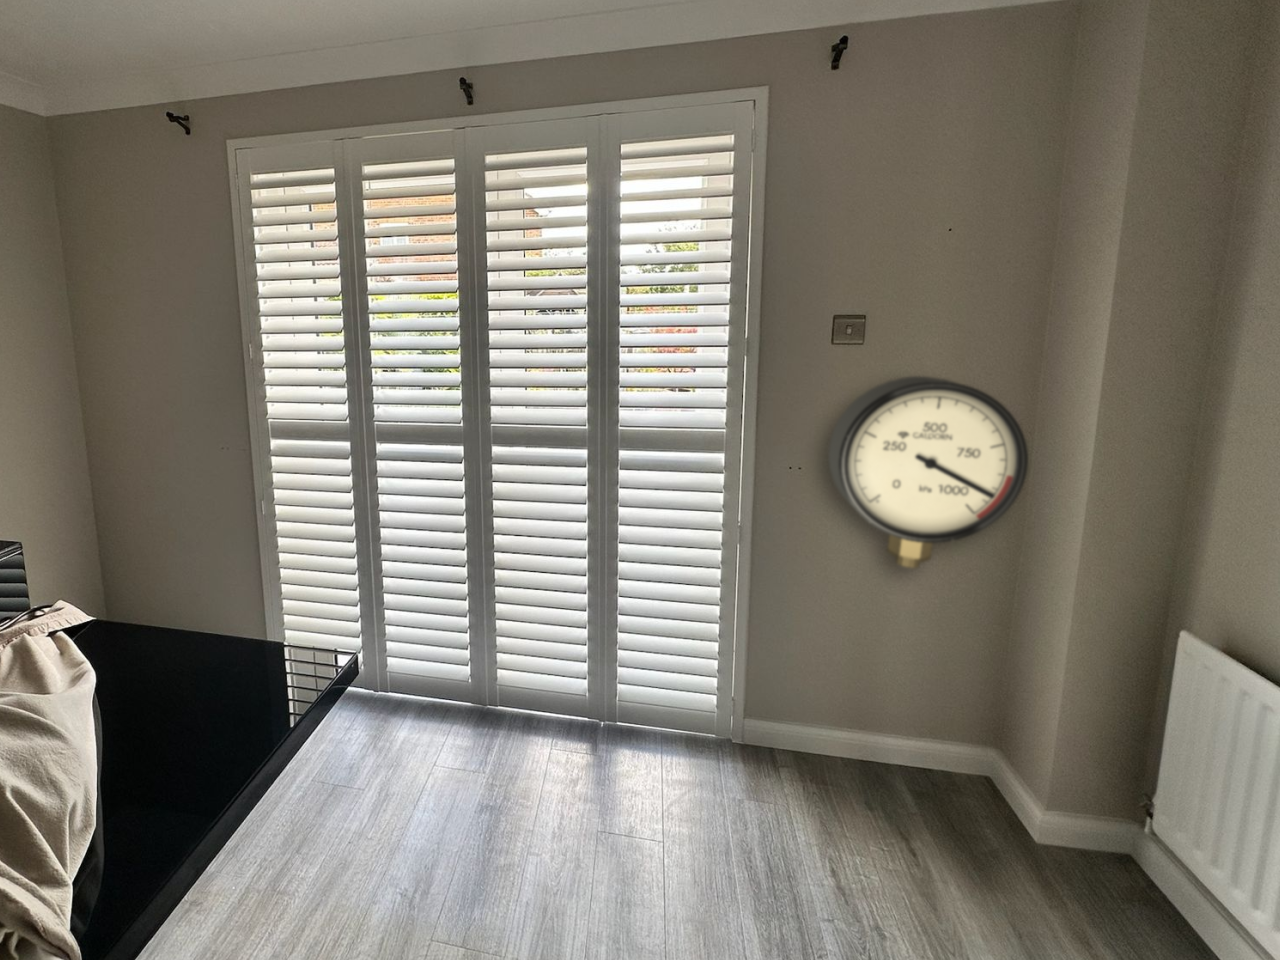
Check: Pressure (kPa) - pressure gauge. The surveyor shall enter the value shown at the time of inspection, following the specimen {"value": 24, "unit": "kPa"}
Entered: {"value": 925, "unit": "kPa"}
